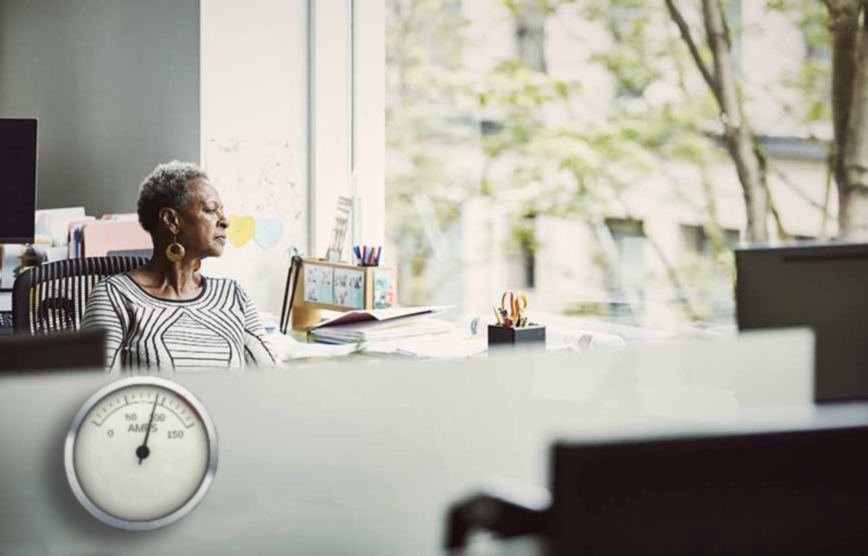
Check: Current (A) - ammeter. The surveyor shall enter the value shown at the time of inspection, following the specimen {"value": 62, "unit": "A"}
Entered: {"value": 90, "unit": "A"}
